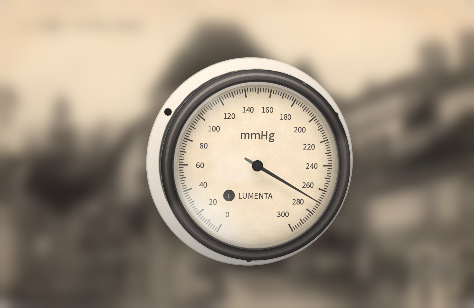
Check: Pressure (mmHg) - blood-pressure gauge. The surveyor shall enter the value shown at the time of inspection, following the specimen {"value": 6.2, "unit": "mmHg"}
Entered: {"value": 270, "unit": "mmHg"}
